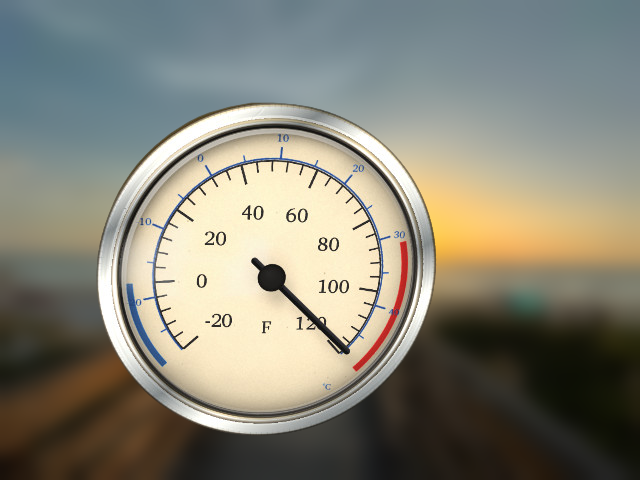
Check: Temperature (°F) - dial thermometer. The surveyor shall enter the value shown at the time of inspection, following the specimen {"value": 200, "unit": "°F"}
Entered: {"value": 118, "unit": "°F"}
